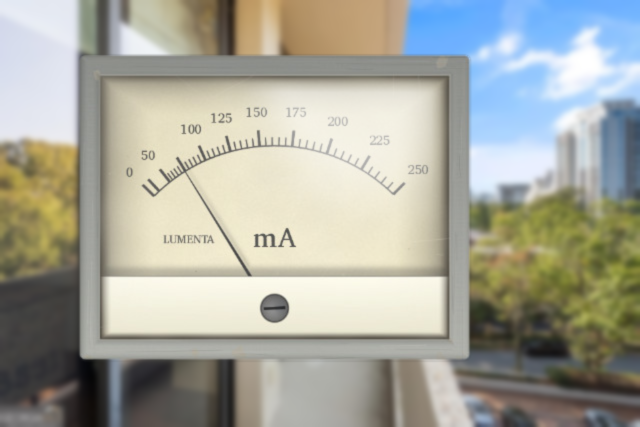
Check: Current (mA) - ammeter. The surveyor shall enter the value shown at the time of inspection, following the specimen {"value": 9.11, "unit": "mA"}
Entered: {"value": 75, "unit": "mA"}
